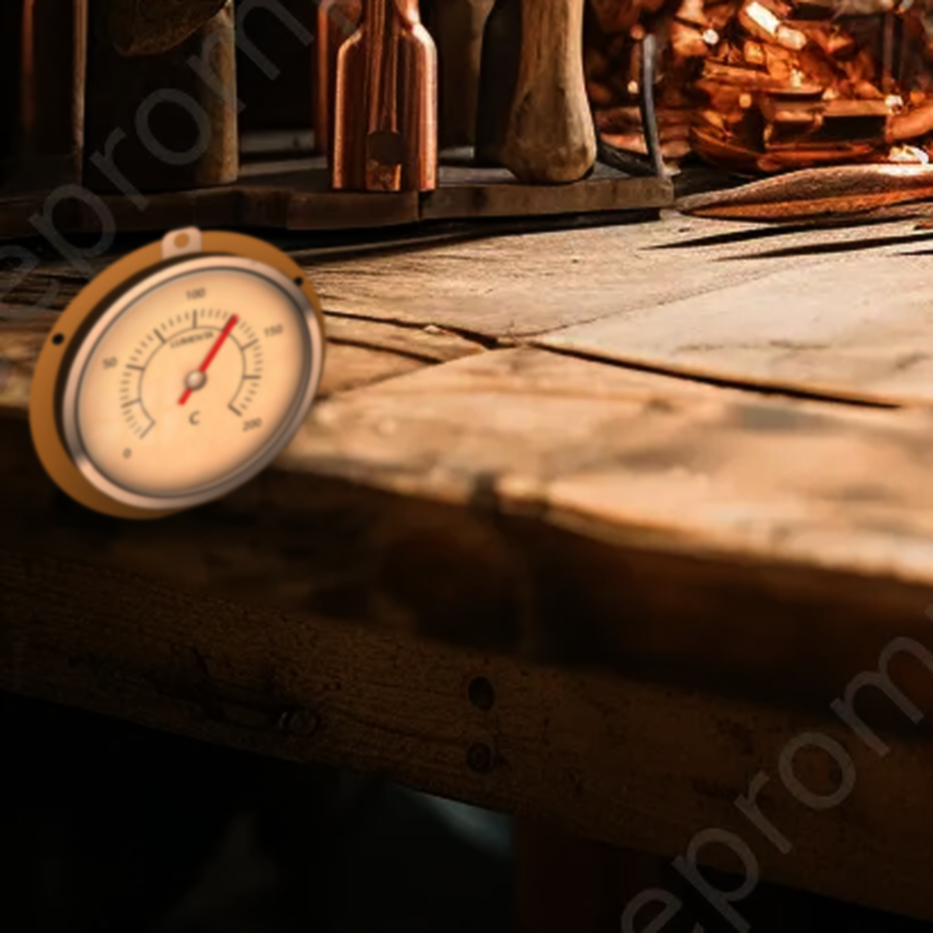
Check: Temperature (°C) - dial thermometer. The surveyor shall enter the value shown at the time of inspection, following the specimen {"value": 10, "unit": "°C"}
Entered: {"value": 125, "unit": "°C"}
